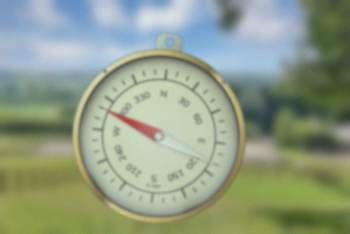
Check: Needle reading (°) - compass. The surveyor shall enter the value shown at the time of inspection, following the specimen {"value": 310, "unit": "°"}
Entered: {"value": 290, "unit": "°"}
